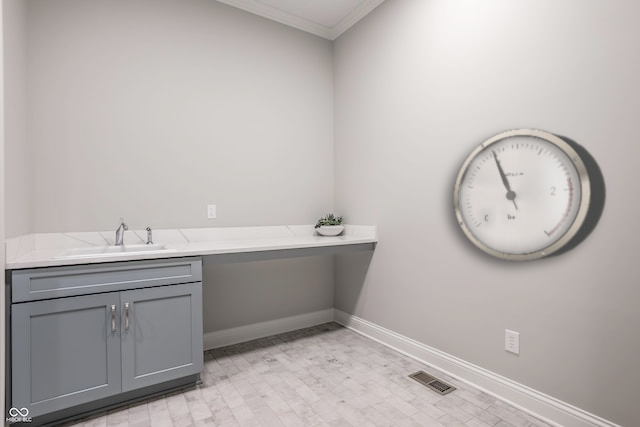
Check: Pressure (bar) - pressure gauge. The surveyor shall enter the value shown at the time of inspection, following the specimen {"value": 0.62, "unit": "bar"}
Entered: {"value": 1, "unit": "bar"}
